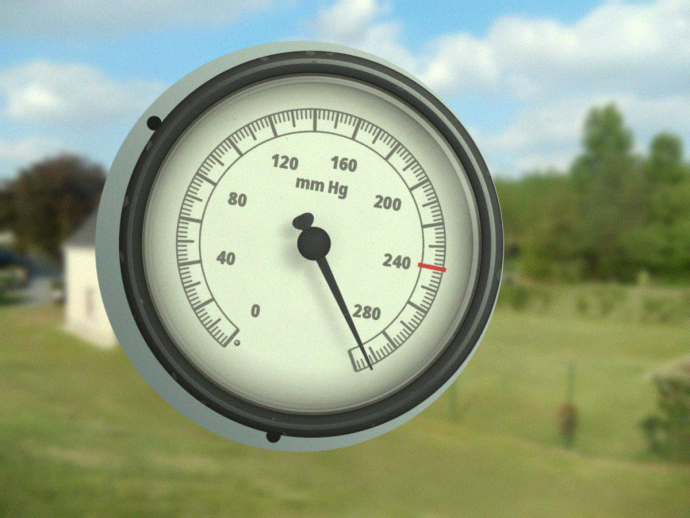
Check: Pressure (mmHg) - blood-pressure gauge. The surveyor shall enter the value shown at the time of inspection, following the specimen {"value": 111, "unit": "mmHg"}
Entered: {"value": 294, "unit": "mmHg"}
